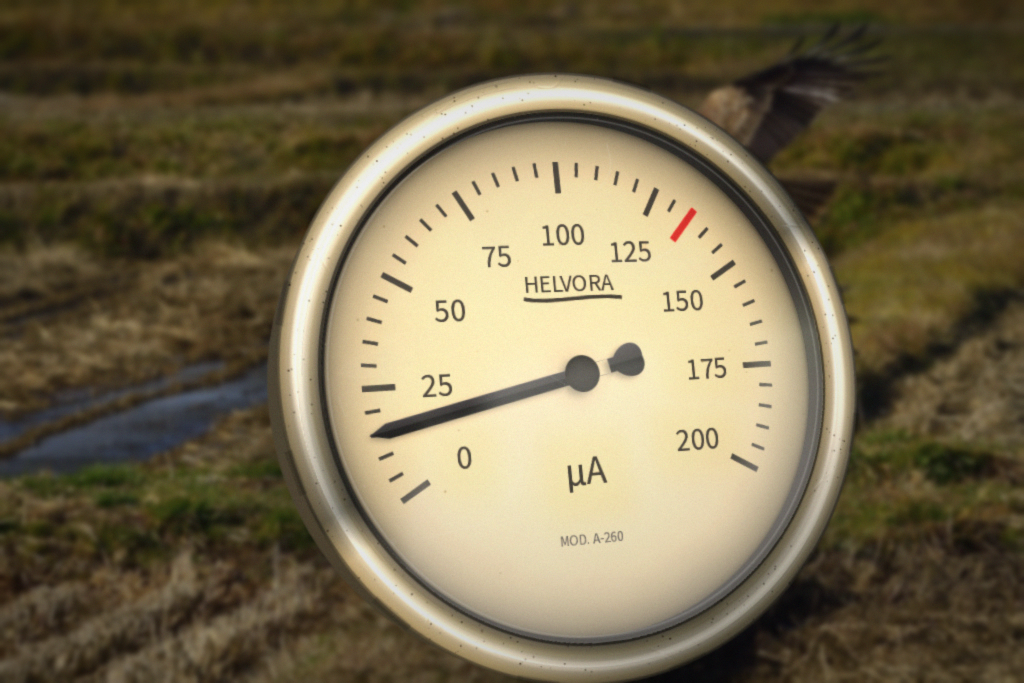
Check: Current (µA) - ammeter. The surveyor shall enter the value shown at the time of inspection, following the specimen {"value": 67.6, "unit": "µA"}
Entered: {"value": 15, "unit": "µA"}
